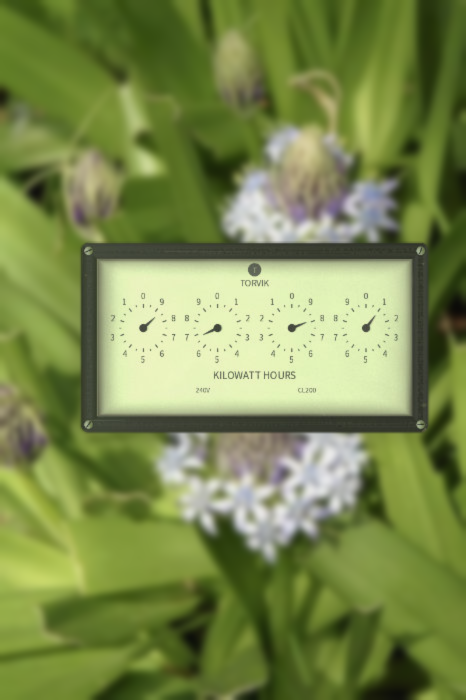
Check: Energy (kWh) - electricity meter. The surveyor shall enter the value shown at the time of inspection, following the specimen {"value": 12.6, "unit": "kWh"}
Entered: {"value": 8681, "unit": "kWh"}
